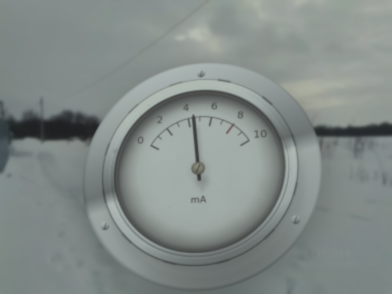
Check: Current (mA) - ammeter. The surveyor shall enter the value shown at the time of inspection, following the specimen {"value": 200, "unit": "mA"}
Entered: {"value": 4.5, "unit": "mA"}
